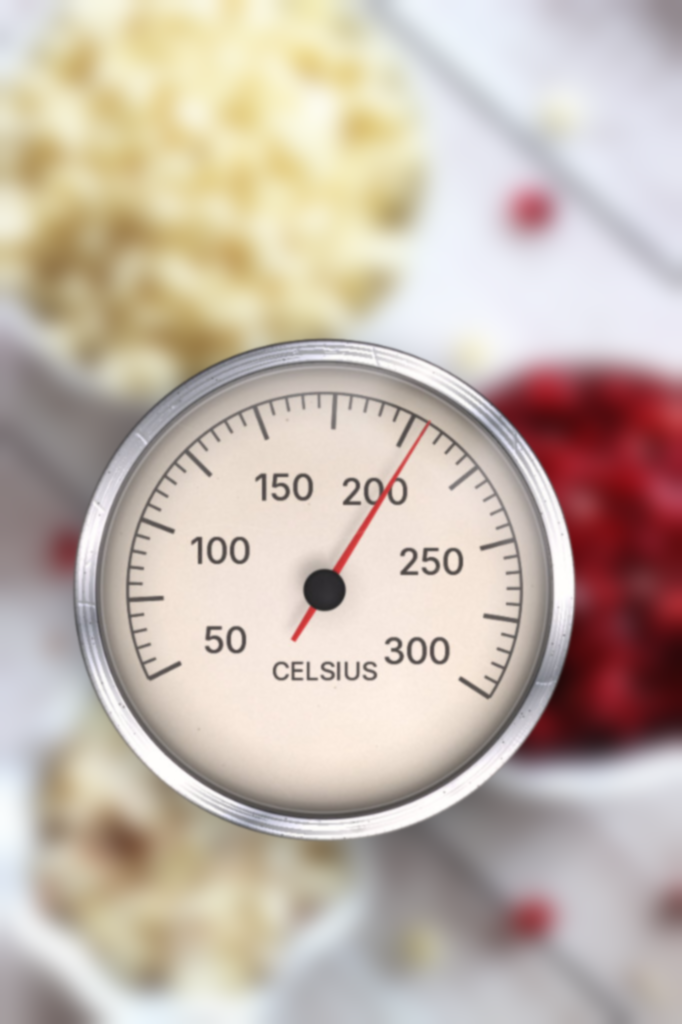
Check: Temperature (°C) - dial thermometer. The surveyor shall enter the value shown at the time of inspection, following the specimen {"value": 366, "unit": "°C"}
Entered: {"value": 205, "unit": "°C"}
